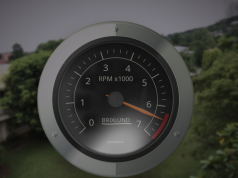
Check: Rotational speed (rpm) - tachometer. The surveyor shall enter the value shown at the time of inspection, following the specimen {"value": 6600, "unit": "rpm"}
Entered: {"value": 6400, "unit": "rpm"}
